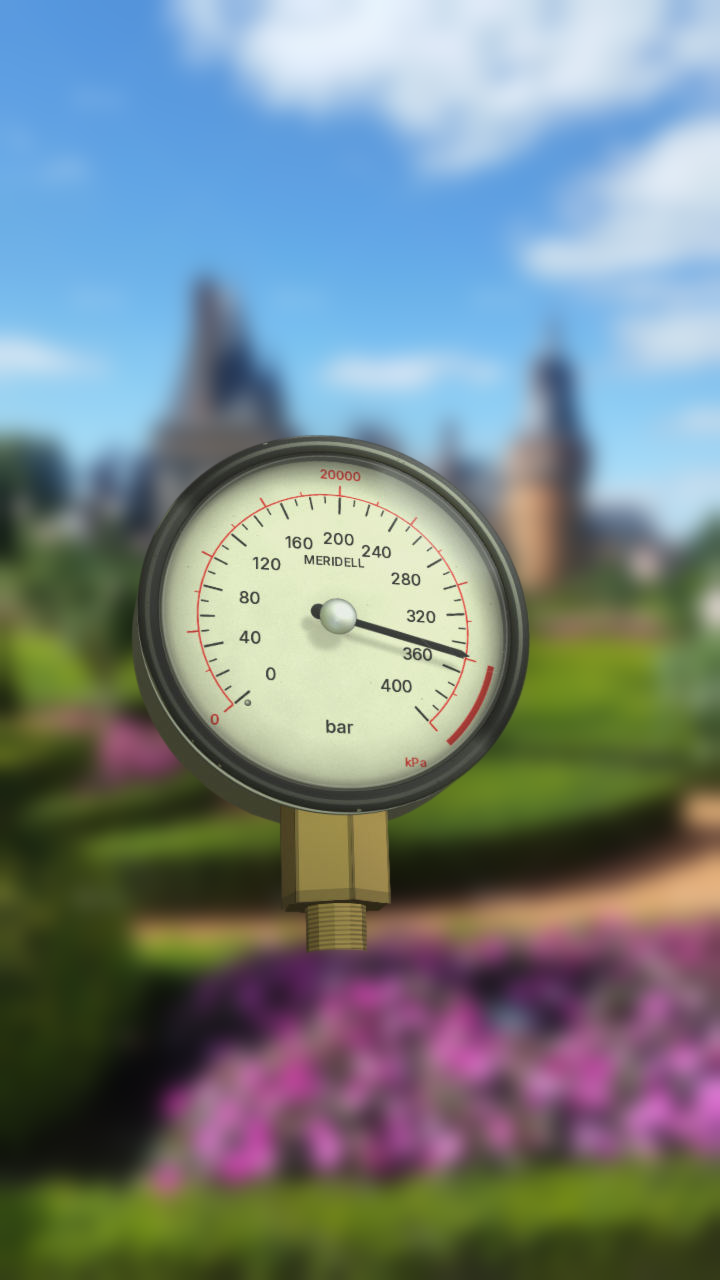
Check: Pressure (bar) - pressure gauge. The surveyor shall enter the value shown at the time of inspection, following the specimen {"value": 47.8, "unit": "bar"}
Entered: {"value": 350, "unit": "bar"}
